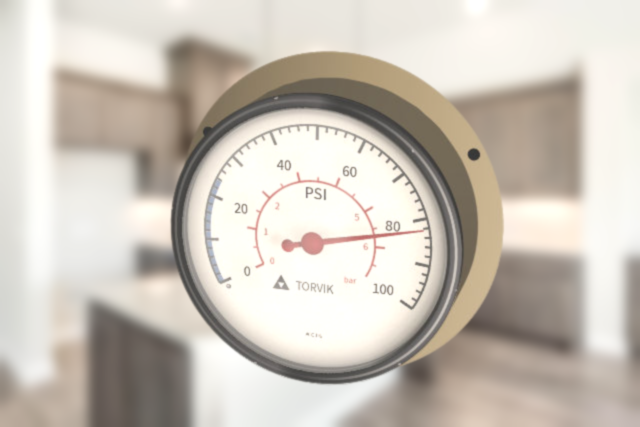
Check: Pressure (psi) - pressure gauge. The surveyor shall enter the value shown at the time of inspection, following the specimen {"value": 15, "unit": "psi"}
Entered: {"value": 82, "unit": "psi"}
